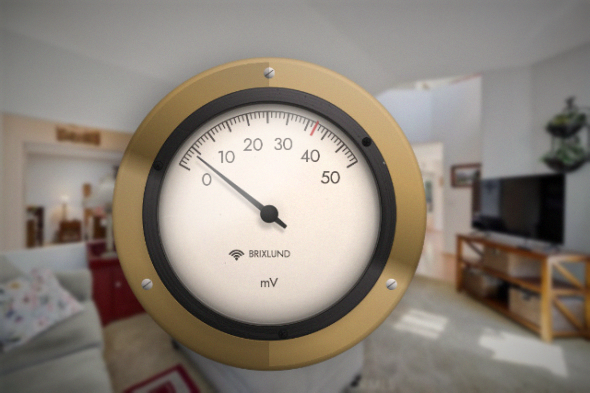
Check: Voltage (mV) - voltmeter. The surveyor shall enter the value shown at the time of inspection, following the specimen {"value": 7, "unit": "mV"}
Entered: {"value": 4, "unit": "mV"}
